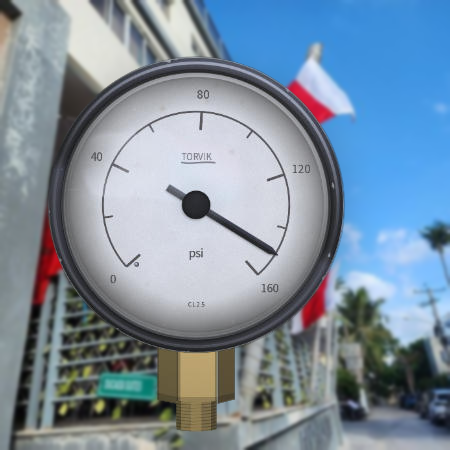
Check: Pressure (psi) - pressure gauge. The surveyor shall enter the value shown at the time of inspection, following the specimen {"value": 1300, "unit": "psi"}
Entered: {"value": 150, "unit": "psi"}
